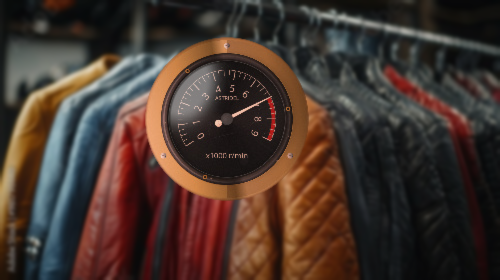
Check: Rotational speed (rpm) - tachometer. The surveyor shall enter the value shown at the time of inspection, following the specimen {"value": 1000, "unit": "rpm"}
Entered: {"value": 7000, "unit": "rpm"}
